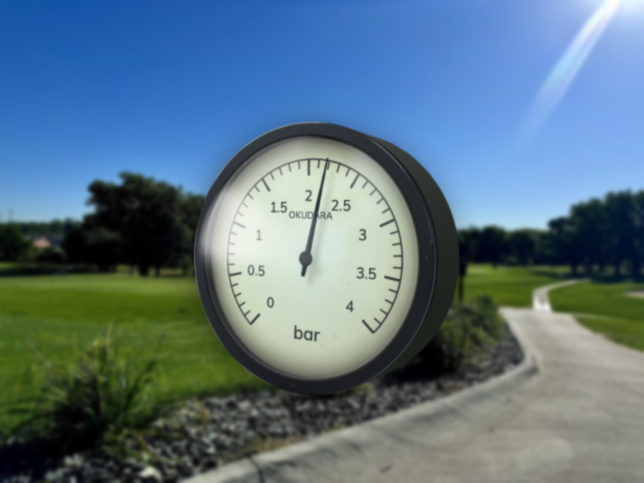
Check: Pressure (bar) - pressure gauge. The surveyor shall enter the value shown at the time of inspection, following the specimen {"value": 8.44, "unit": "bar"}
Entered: {"value": 2.2, "unit": "bar"}
